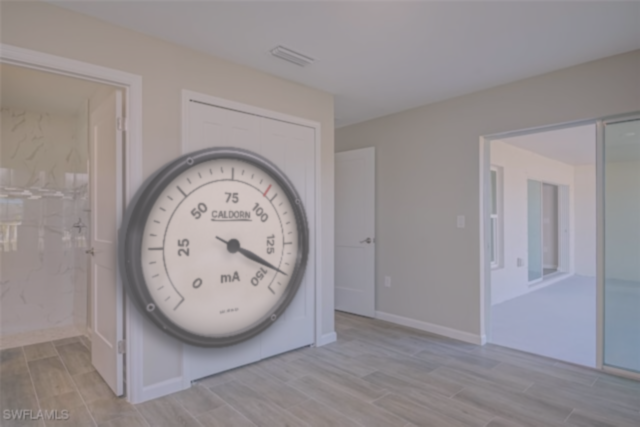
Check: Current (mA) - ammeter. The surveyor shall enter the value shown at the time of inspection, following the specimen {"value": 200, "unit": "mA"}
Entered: {"value": 140, "unit": "mA"}
